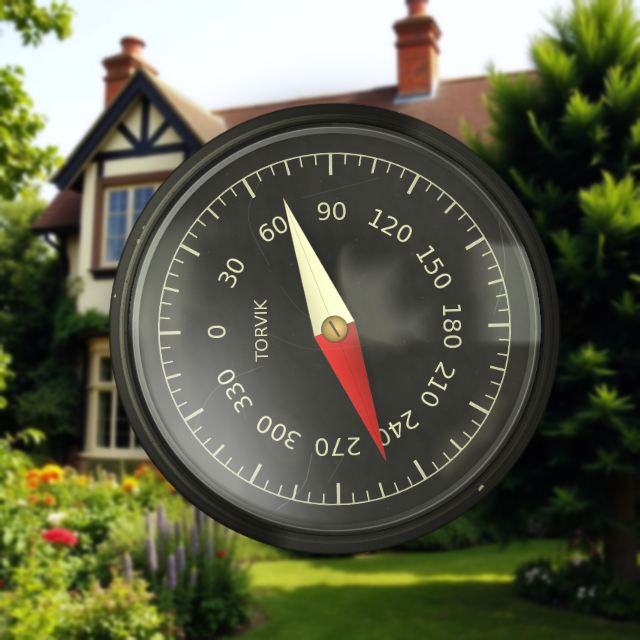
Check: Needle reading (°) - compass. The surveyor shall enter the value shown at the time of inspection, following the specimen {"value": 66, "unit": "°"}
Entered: {"value": 250, "unit": "°"}
